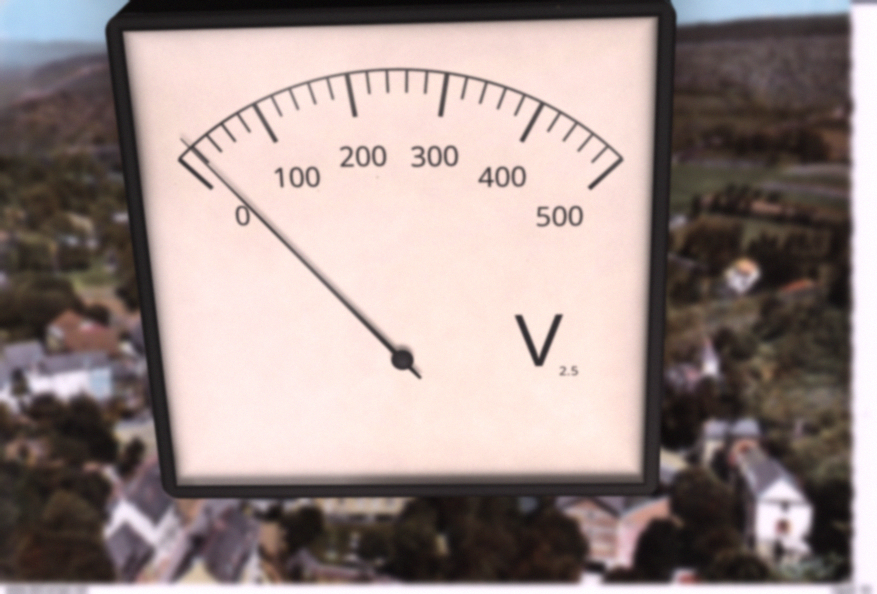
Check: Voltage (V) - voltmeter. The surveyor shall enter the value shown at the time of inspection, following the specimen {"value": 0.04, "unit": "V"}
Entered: {"value": 20, "unit": "V"}
